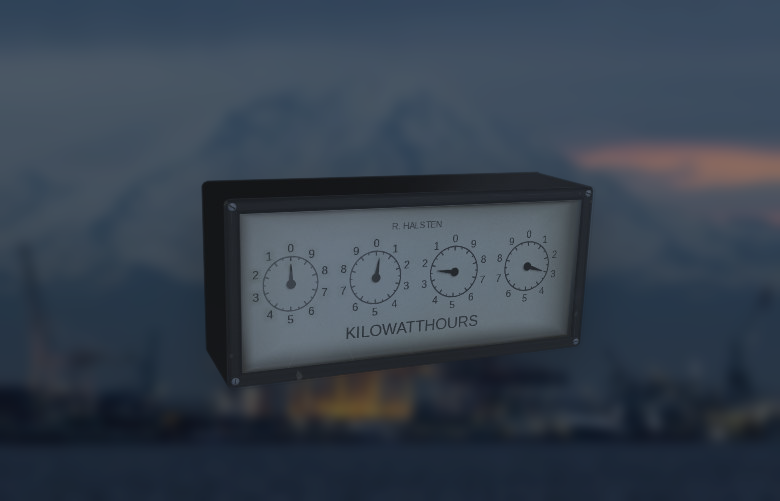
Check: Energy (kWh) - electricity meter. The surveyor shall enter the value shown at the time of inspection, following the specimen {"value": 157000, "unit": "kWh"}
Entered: {"value": 23, "unit": "kWh"}
